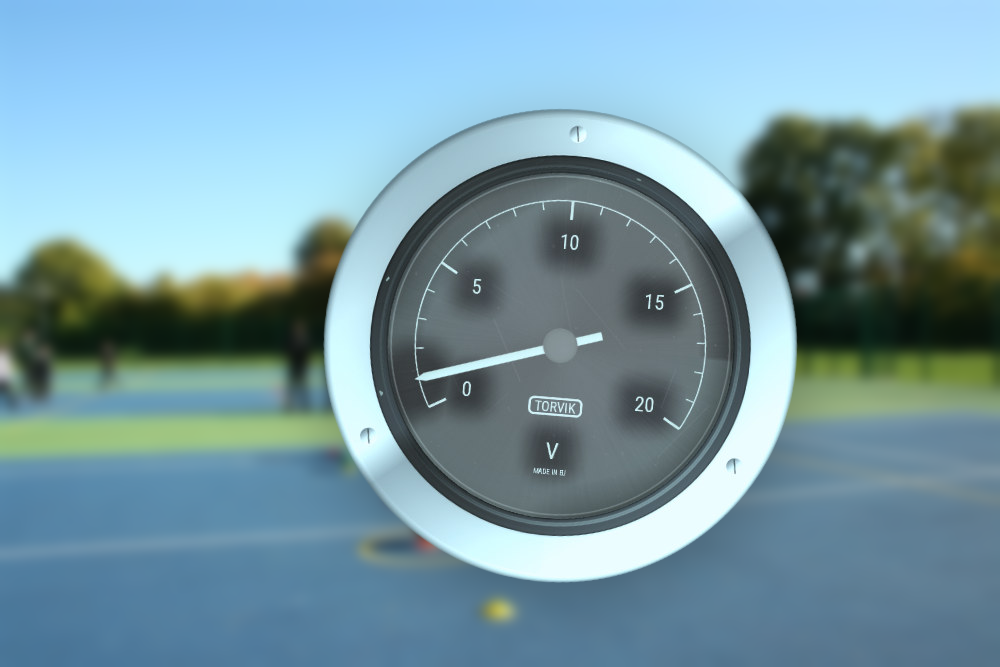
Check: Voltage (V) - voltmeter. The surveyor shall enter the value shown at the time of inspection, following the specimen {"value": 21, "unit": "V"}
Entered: {"value": 1, "unit": "V"}
